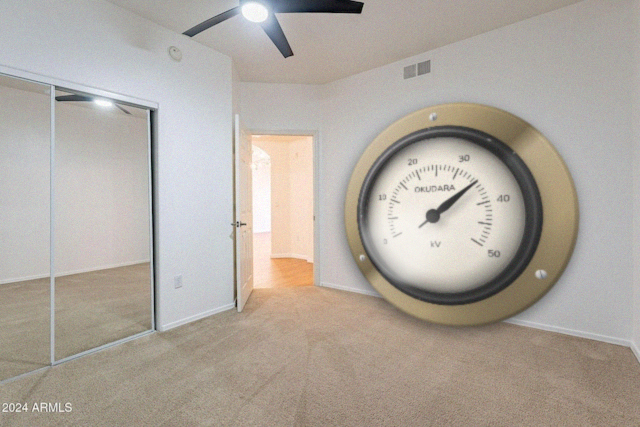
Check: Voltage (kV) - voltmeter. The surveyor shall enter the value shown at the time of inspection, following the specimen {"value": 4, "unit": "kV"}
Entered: {"value": 35, "unit": "kV"}
